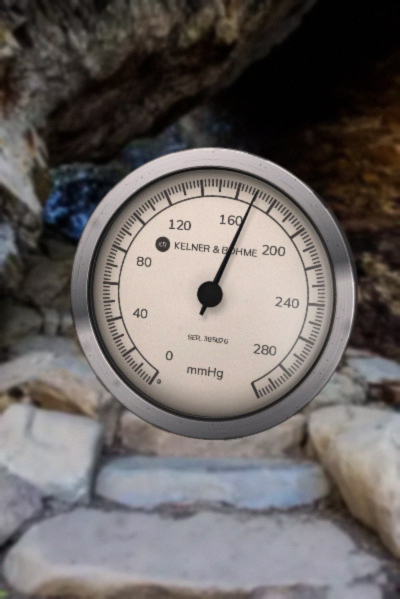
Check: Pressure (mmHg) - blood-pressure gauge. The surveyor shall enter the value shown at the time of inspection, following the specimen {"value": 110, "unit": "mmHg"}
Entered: {"value": 170, "unit": "mmHg"}
